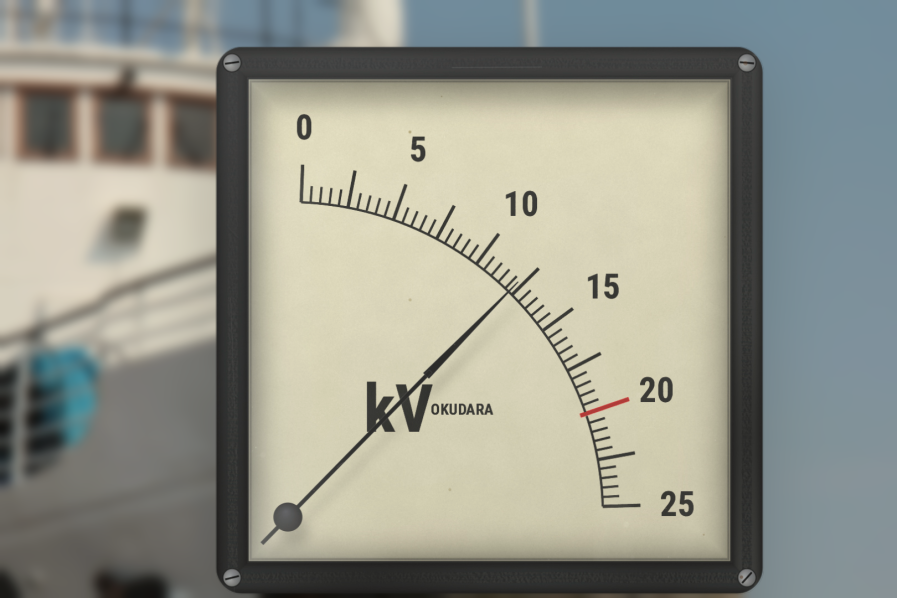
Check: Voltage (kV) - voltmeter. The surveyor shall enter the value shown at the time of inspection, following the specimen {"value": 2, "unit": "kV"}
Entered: {"value": 12.25, "unit": "kV"}
